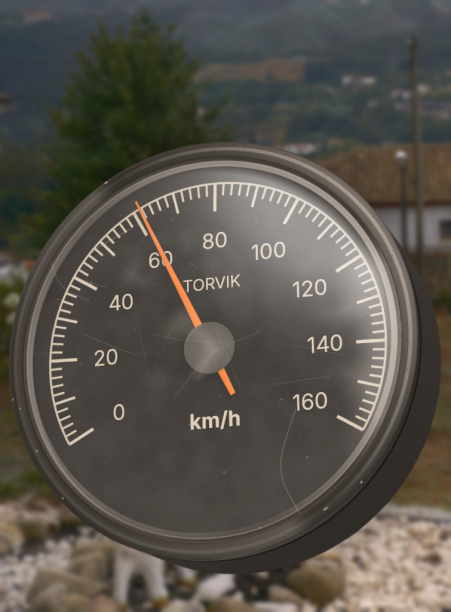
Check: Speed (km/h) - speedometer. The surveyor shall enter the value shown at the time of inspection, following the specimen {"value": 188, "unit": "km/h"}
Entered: {"value": 62, "unit": "km/h"}
